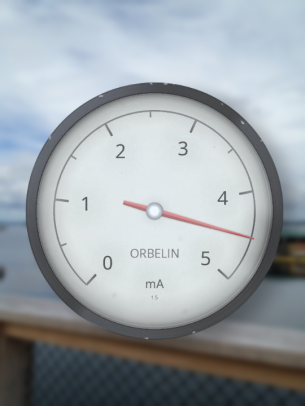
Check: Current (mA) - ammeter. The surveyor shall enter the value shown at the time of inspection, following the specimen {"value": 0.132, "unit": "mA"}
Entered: {"value": 4.5, "unit": "mA"}
